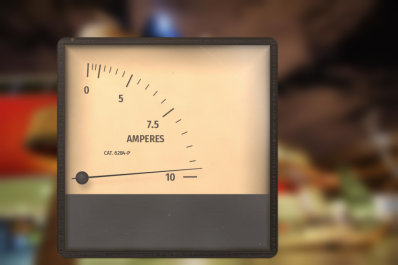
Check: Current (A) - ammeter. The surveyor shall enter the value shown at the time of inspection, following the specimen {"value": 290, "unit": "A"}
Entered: {"value": 9.75, "unit": "A"}
